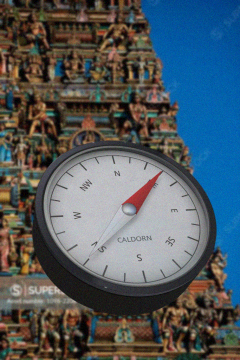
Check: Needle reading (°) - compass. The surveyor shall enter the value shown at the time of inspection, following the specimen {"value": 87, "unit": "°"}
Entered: {"value": 45, "unit": "°"}
